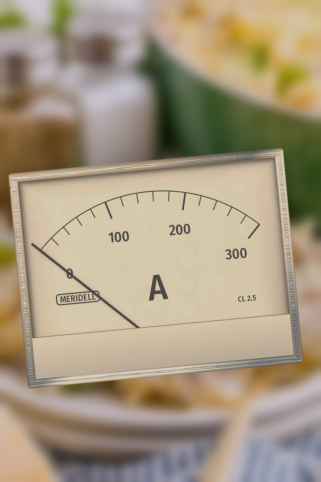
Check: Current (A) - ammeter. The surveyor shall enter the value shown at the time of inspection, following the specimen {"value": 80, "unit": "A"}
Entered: {"value": 0, "unit": "A"}
